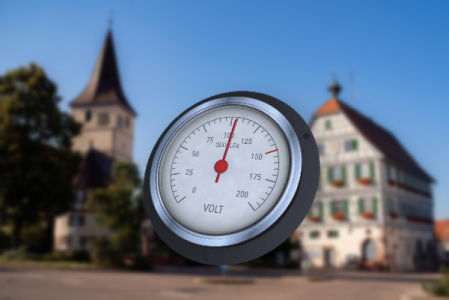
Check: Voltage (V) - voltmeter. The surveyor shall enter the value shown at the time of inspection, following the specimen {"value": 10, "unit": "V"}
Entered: {"value": 105, "unit": "V"}
